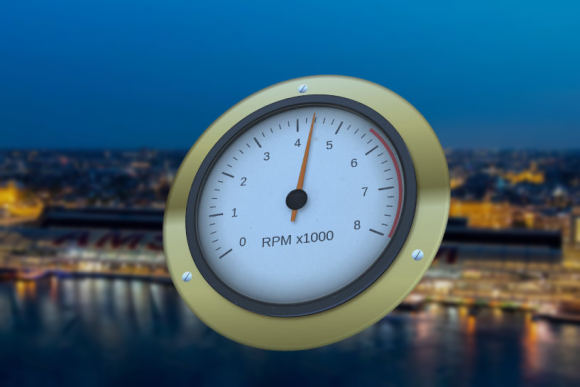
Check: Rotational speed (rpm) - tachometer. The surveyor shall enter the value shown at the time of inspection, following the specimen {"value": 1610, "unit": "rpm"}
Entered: {"value": 4400, "unit": "rpm"}
